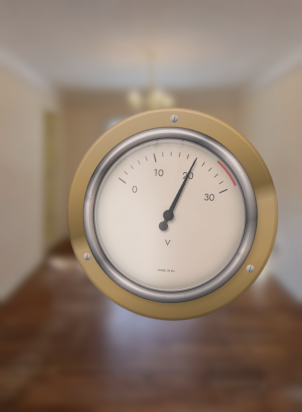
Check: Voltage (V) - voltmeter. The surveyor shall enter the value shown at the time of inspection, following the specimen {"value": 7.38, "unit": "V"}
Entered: {"value": 20, "unit": "V"}
